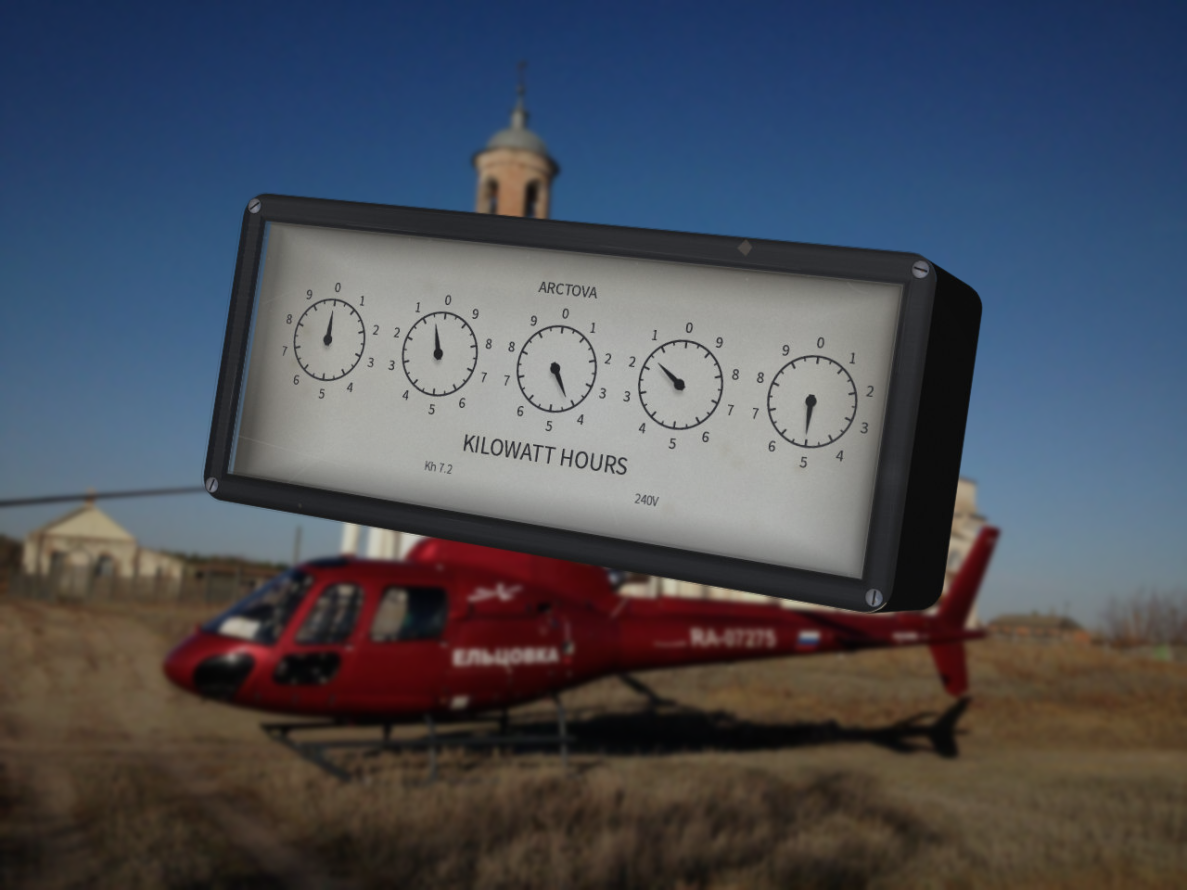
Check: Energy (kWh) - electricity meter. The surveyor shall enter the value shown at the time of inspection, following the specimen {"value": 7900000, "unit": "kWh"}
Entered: {"value": 415, "unit": "kWh"}
